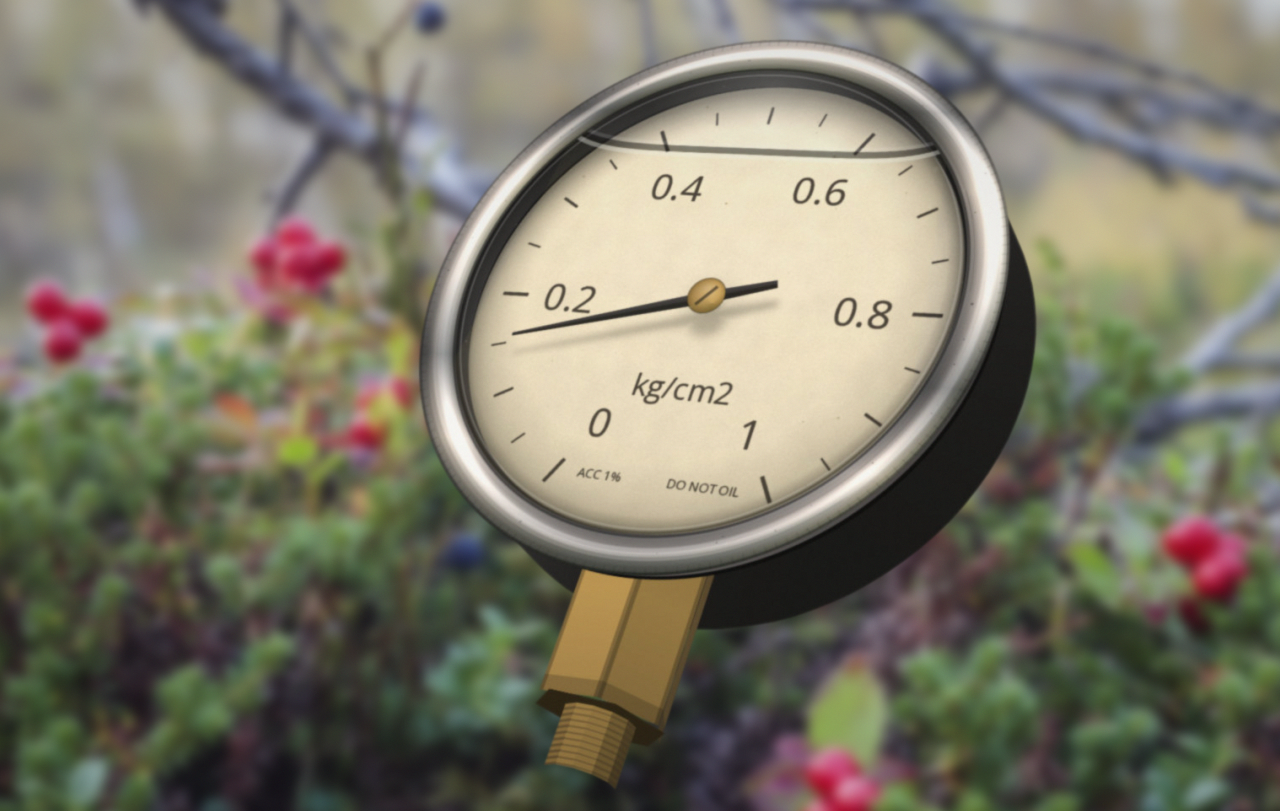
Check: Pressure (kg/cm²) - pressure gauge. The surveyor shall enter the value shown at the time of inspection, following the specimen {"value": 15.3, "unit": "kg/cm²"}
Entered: {"value": 0.15, "unit": "kg/cm²"}
